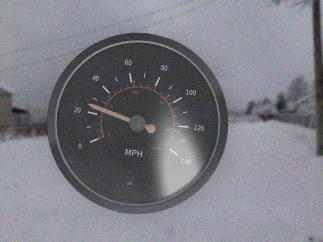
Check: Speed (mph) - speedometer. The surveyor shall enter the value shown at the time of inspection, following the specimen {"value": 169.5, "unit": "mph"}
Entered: {"value": 25, "unit": "mph"}
